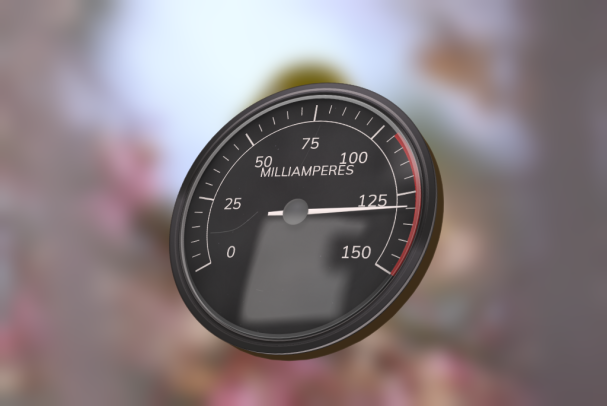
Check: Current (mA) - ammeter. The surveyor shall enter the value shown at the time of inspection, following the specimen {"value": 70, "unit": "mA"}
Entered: {"value": 130, "unit": "mA"}
